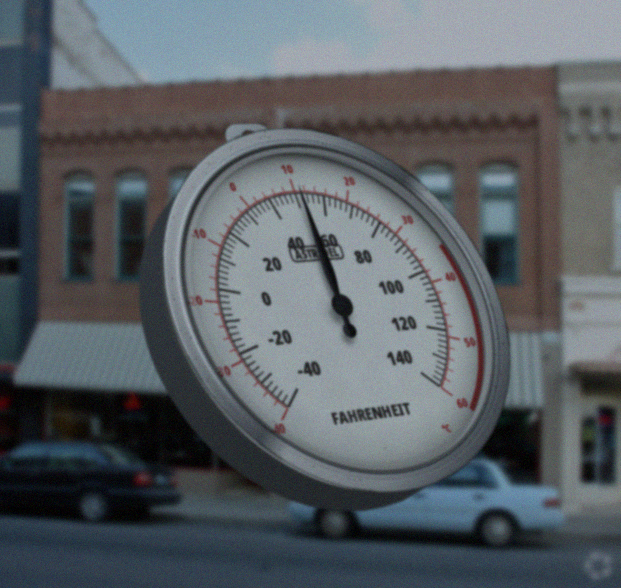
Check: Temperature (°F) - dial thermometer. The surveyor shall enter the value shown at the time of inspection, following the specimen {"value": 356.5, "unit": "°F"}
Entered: {"value": 50, "unit": "°F"}
